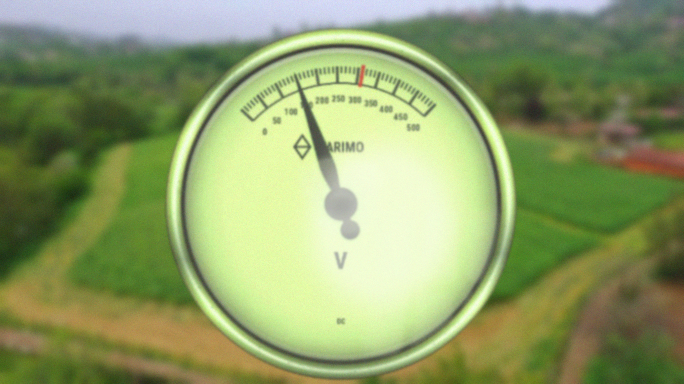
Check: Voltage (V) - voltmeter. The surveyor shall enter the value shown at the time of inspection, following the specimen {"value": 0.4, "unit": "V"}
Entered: {"value": 150, "unit": "V"}
